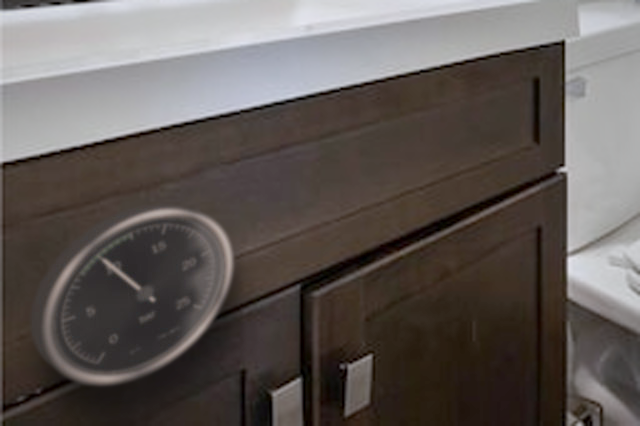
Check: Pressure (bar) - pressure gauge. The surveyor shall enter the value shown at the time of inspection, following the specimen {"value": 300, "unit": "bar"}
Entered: {"value": 10, "unit": "bar"}
